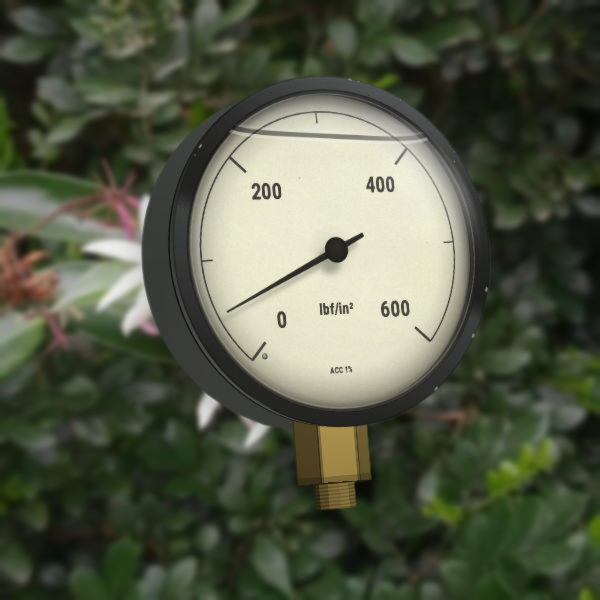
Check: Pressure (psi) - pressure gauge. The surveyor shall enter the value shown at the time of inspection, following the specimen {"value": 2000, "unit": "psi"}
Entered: {"value": 50, "unit": "psi"}
